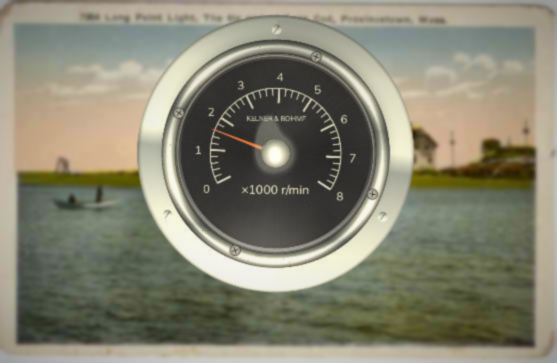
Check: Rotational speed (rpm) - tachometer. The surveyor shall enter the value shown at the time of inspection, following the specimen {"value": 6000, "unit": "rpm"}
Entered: {"value": 1600, "unit": "rpm"}
